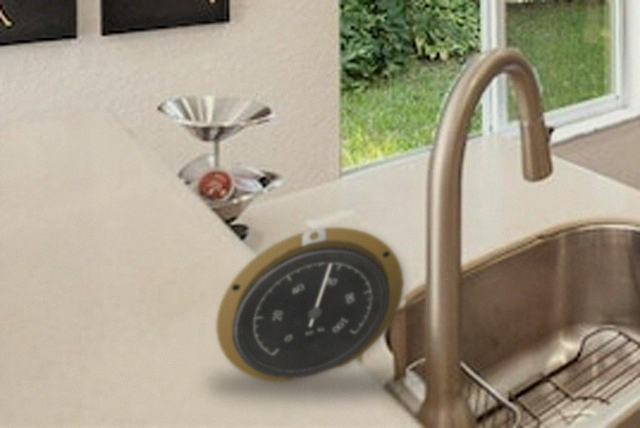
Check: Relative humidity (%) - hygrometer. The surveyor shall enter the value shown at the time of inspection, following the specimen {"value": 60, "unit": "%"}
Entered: {"value": 56, "unit": "%"}
